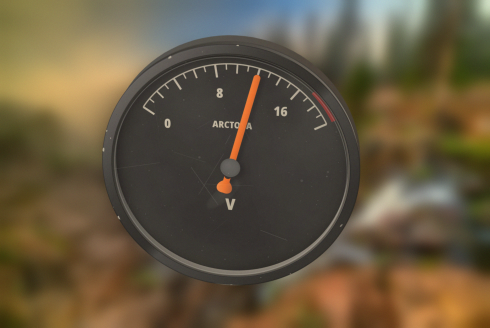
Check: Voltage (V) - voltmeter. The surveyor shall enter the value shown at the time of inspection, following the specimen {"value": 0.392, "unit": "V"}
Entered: {"value": 12, "unit": "V"}
